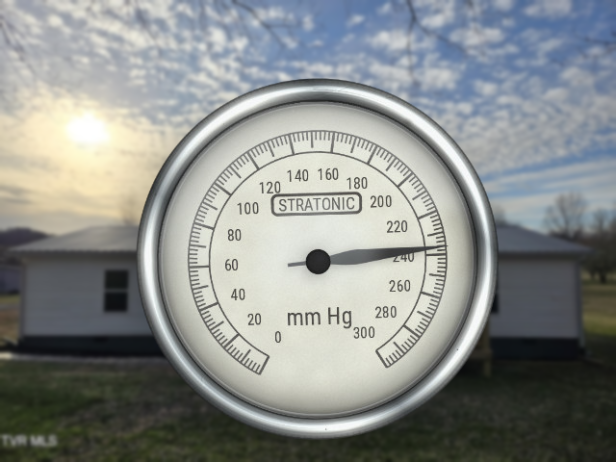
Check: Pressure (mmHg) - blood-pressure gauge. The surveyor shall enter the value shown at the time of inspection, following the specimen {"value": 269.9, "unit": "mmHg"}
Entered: {"value": 236, "unit": "mmHg"}
